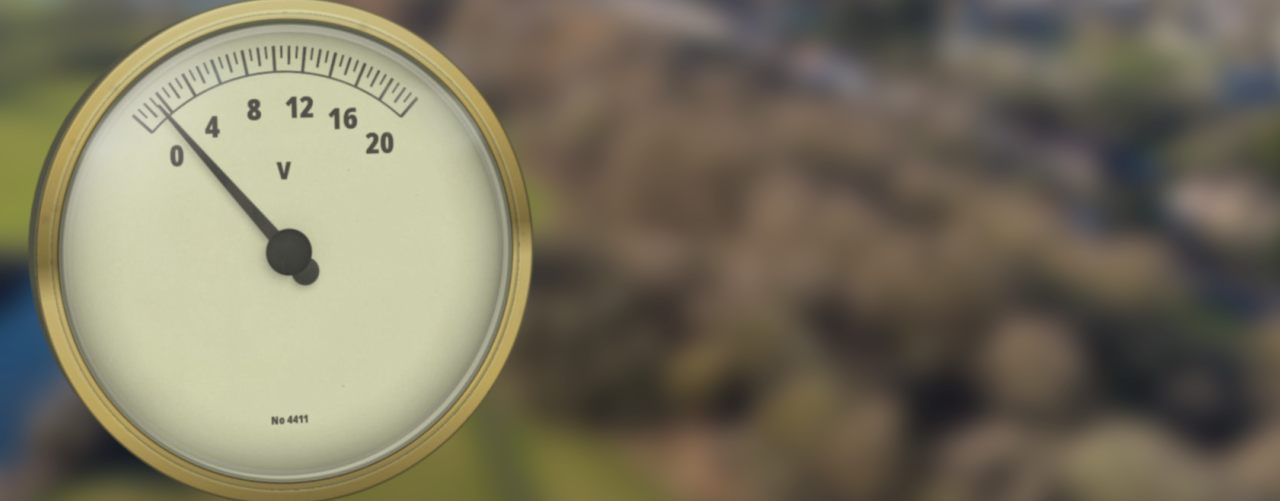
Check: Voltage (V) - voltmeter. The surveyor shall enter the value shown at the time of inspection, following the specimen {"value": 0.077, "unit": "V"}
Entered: {"value": 1.5, "unit": "V"}
